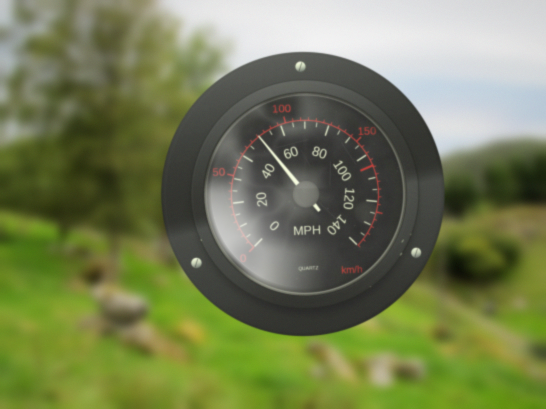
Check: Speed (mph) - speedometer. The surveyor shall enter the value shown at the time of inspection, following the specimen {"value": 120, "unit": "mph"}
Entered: {"value": 50, "unit": "mph"}
